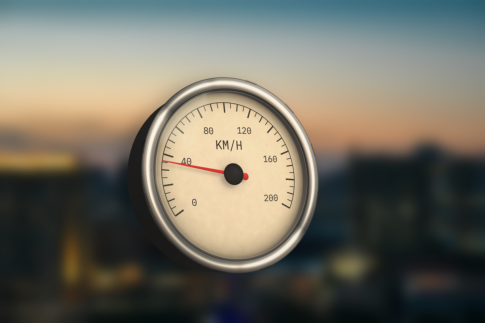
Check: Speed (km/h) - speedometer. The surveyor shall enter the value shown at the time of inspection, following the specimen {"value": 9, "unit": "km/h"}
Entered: {"value": 35, "unit": "km/h"}
